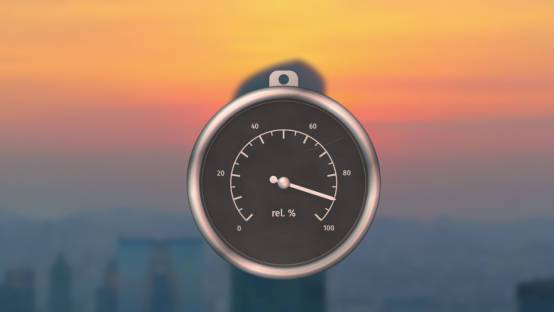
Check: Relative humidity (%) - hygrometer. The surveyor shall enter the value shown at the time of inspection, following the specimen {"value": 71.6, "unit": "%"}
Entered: {"value": 90, "unit": "%"}
